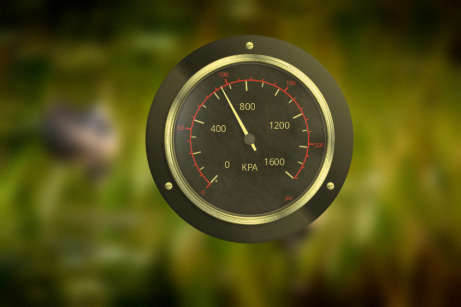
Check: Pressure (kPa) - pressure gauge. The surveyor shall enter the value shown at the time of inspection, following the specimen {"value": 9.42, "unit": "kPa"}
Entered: {"value": 650, "unit": "kPa"}
